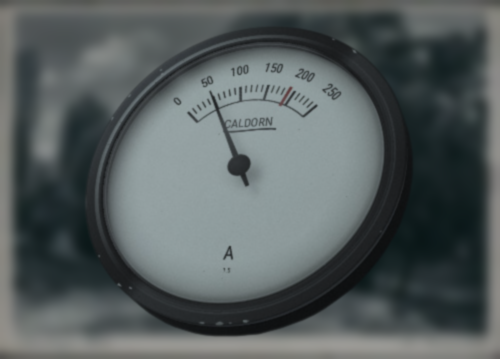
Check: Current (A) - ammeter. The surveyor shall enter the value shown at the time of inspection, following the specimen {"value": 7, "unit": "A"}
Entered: {"value": 50, "unit": "A"}
